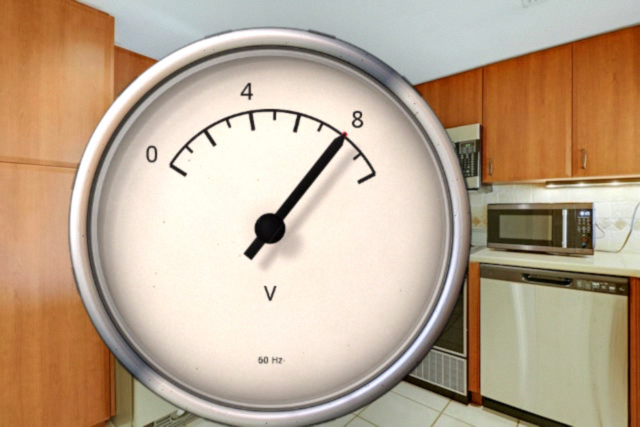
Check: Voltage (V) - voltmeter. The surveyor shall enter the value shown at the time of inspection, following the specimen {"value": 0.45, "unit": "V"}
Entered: {"value": 8, "unit": "V"}
